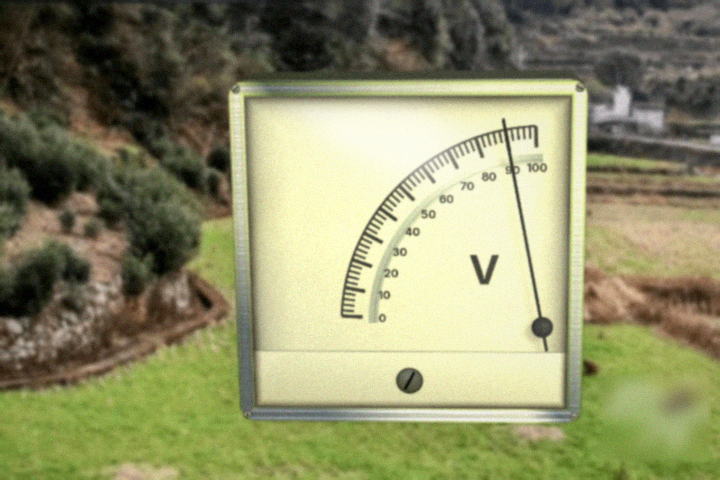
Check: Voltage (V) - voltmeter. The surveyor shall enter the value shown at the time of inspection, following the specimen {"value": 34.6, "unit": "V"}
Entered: {"value": 90, "unit": "V"}
